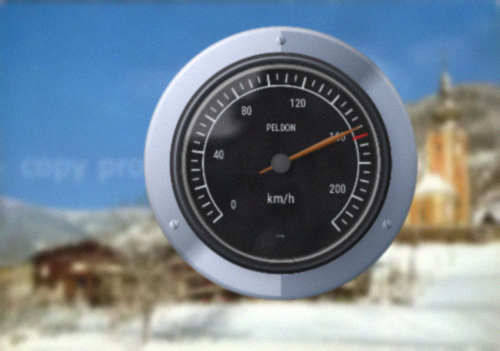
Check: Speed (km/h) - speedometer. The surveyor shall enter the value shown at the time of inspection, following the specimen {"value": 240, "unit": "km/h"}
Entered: {"value": 160, "unit": "km/h"}
